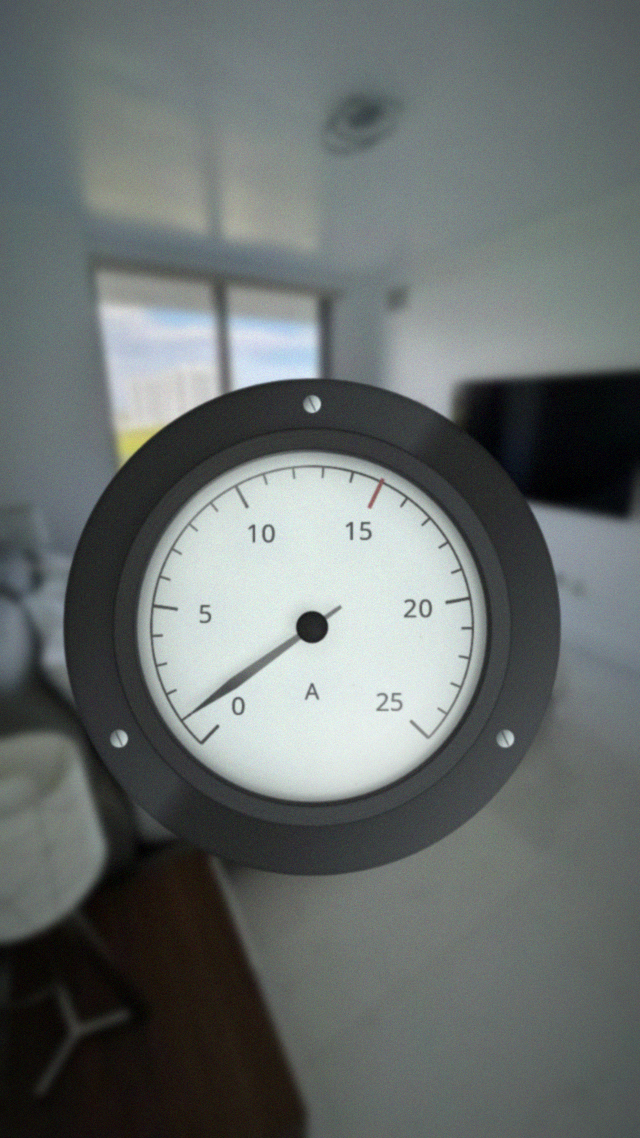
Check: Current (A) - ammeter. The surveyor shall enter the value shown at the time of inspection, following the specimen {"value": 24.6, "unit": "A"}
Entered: {"value": 1, "unit": "A"}
